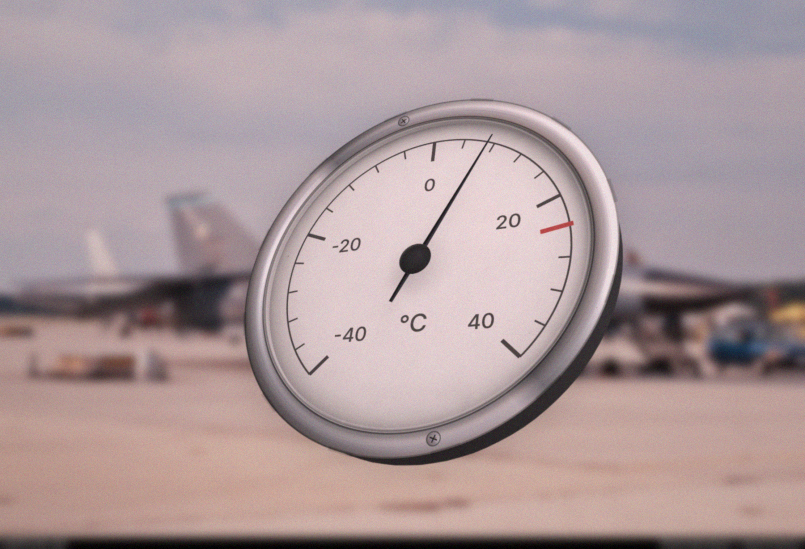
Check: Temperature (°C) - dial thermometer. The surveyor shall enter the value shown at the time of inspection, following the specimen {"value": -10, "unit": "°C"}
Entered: {"value": 8, "unit": "°C"}
